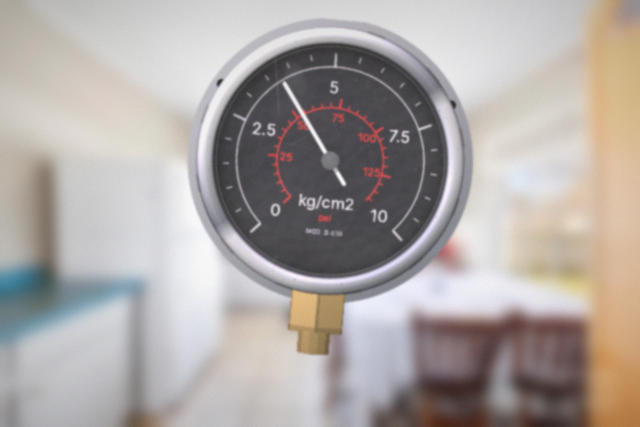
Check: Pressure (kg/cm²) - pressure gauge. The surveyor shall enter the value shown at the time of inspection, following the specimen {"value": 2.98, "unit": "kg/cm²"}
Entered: {"value": 3.75, "unit": "kg/cm²"}
